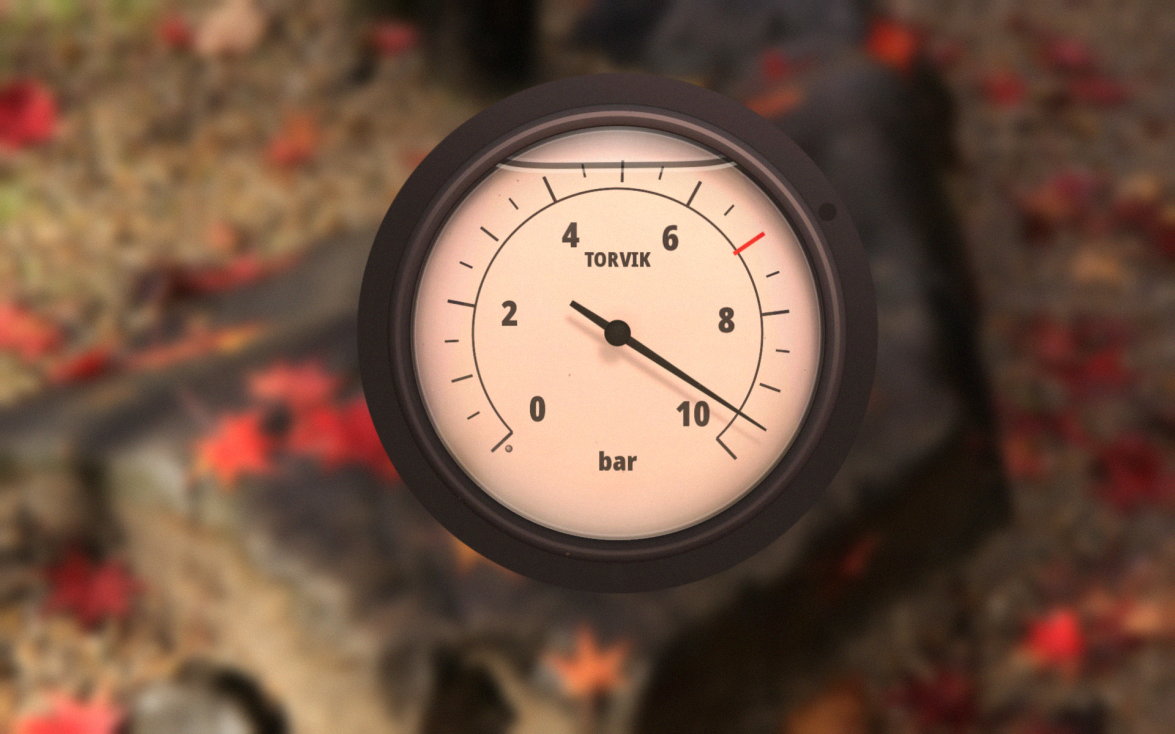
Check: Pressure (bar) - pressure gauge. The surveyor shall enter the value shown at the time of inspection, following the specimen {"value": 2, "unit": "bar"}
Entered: {"value": 9.5, "unit": "bar"}
